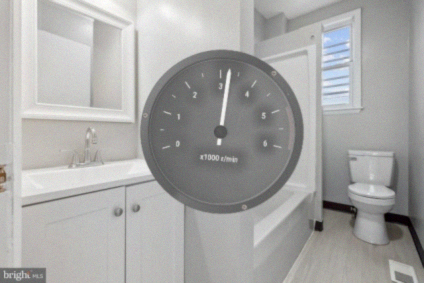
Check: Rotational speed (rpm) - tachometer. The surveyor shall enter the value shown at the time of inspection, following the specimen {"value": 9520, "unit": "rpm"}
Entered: {"value": 3250, "unit": "rpm"}
